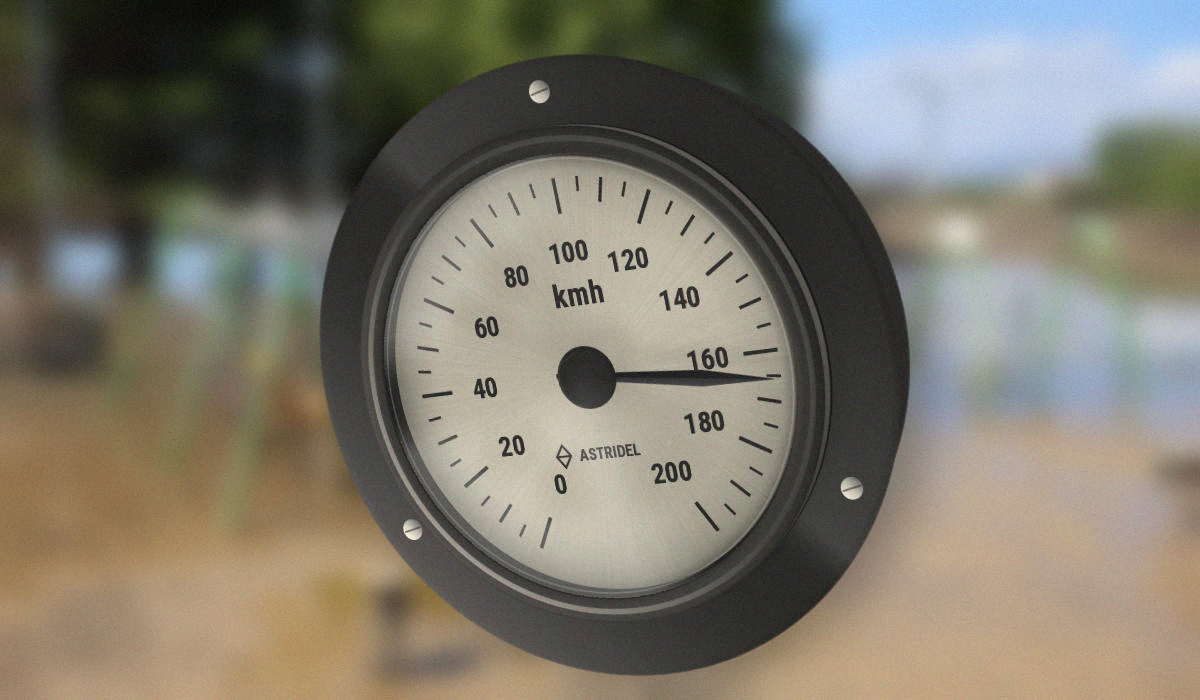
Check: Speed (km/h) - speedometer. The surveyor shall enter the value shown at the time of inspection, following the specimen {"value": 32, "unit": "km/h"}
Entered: {"value": 165, "unit": "km/h"}
